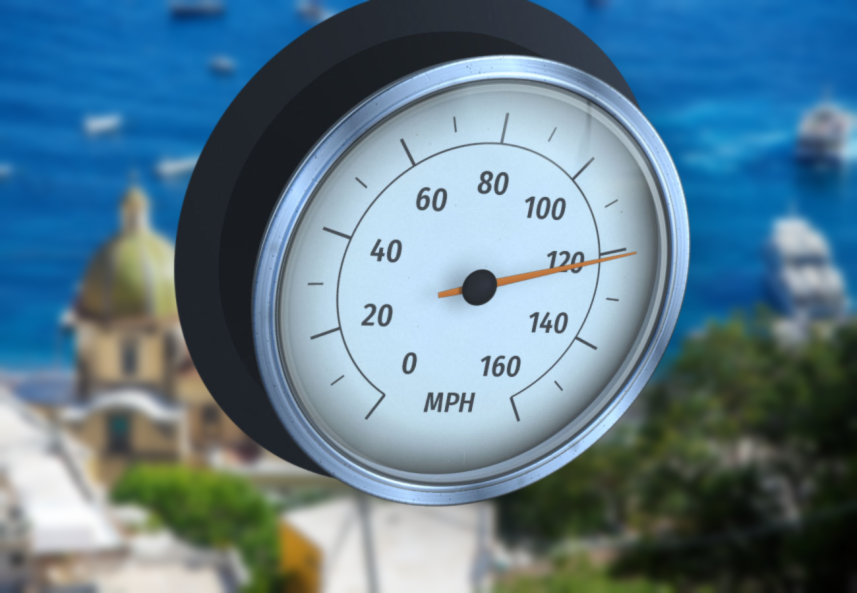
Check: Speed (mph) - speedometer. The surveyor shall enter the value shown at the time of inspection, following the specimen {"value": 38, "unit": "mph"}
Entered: {"value": 120, "unit": "mph"}
